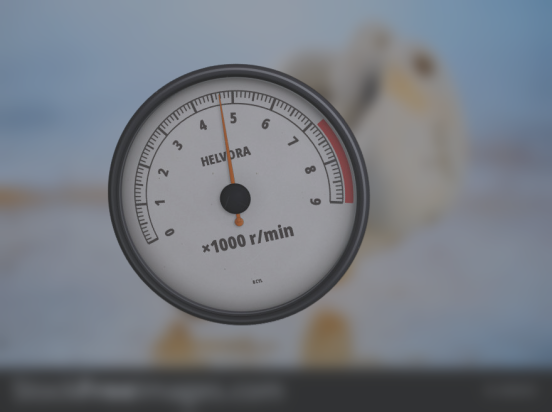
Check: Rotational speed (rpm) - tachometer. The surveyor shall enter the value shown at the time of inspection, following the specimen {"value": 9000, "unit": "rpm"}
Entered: {"value": 4700, "unit": "rpm"}
